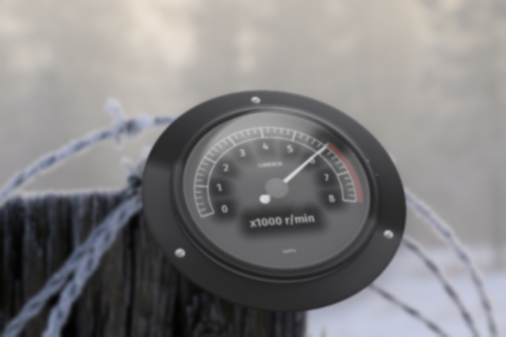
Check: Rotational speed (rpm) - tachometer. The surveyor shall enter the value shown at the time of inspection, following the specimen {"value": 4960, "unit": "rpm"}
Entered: {"value": 6000, "unit": "rpm"}
